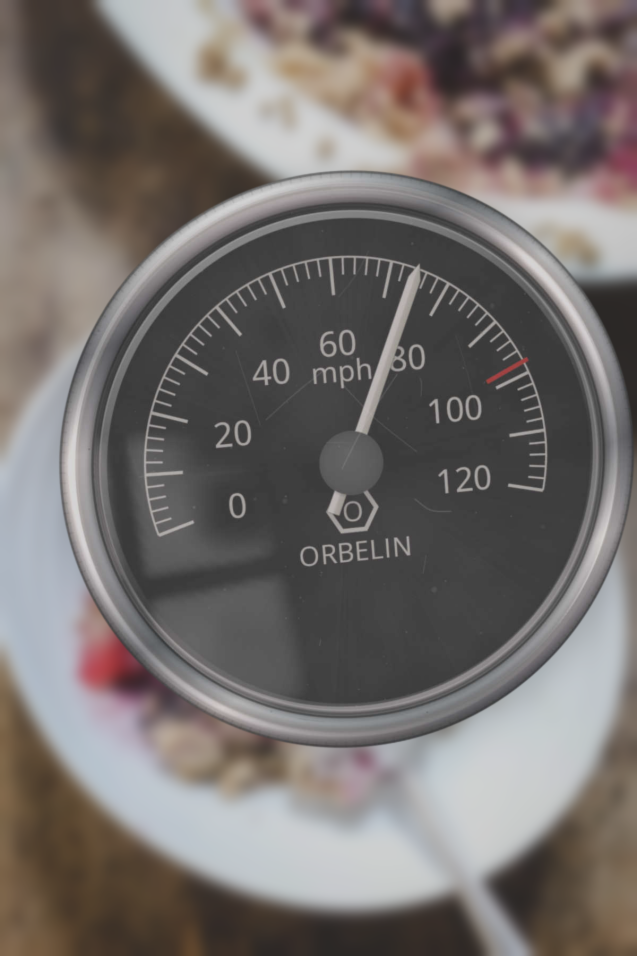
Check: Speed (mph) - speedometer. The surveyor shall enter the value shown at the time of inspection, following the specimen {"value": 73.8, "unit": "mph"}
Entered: {"value": 74, "unit": "mph"}
